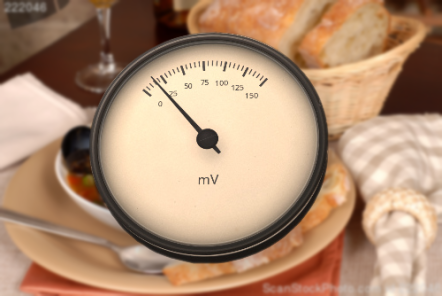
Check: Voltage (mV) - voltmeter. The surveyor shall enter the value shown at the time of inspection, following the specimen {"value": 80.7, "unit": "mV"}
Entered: {"value": 15, "unit": "mV"}
